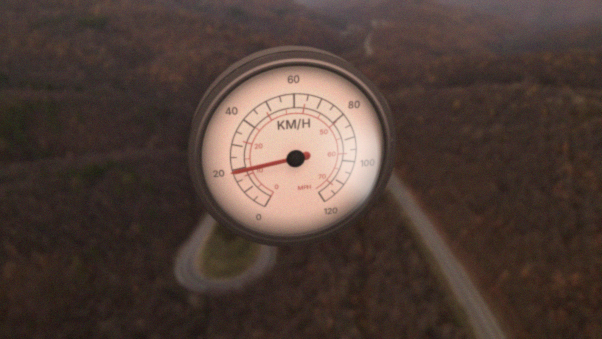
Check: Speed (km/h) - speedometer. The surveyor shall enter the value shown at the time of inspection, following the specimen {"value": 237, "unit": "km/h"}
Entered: {"value": 20, "unit": "km/h"}
